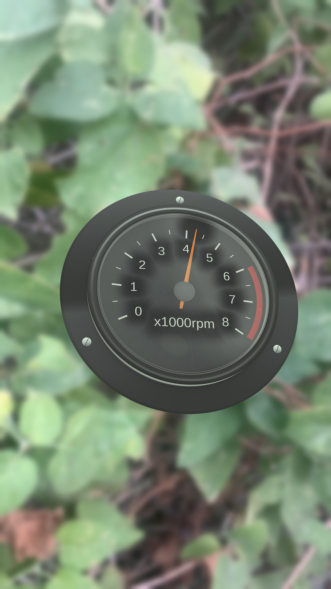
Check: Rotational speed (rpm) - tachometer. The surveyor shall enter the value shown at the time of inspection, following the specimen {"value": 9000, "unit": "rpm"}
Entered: {"value": 4250, "unit": "rpm"}
